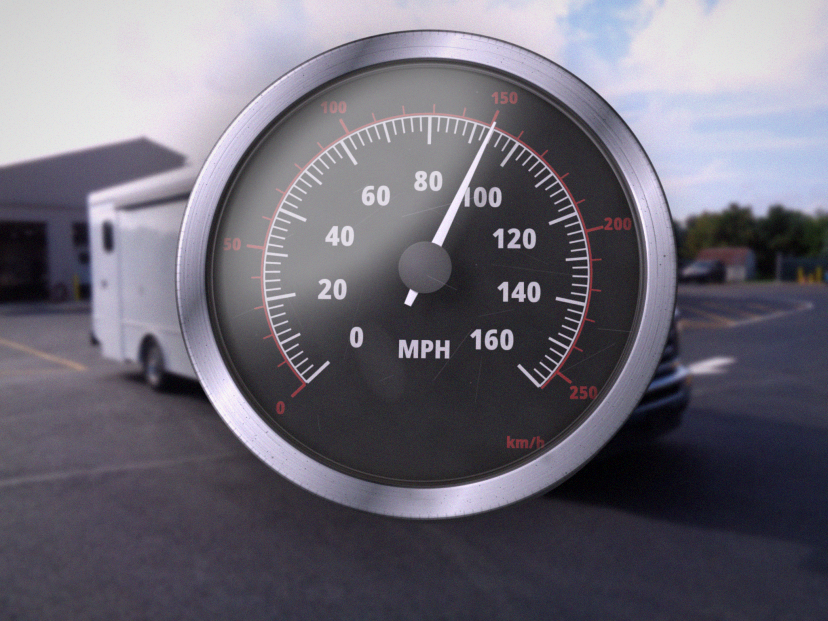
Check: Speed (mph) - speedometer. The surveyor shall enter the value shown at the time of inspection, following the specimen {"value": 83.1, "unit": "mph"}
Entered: {"value": 94, "unit": "mph"}
